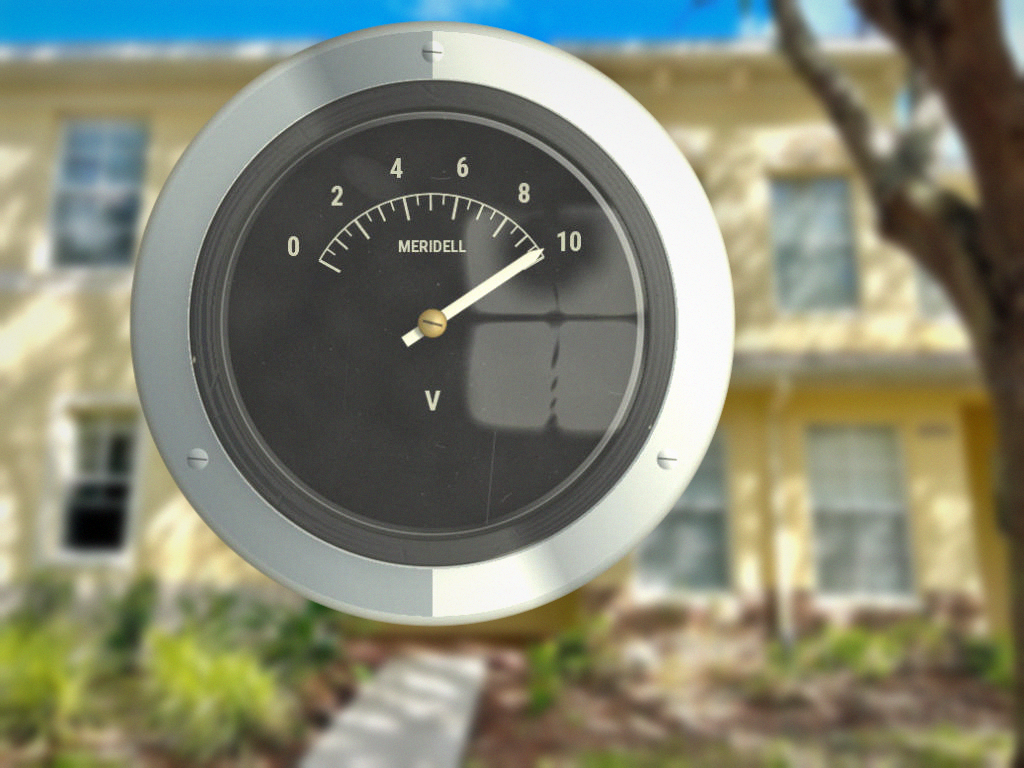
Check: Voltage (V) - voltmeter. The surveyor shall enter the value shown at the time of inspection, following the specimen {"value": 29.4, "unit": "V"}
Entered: {"value": 9.75, "unit": "V"}
